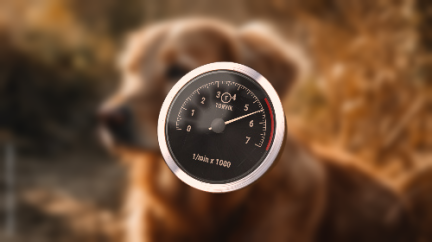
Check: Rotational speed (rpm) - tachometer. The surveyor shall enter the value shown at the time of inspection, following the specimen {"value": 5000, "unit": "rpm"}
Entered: {"value": 5500, "unit": "rpm"}
